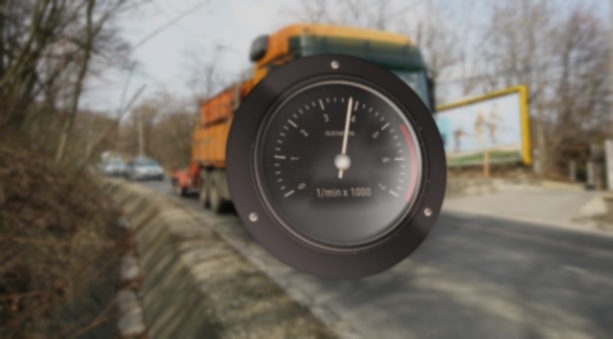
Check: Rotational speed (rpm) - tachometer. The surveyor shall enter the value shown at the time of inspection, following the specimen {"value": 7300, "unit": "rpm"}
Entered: {"value": 3800, "unit": "rpm"}
